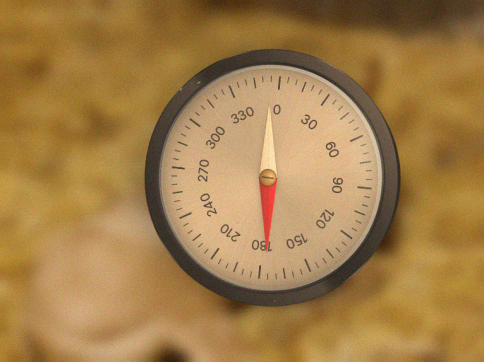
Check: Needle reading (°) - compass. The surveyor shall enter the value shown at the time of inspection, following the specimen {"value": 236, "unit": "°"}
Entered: {"value": 175, "unit": "°"}
